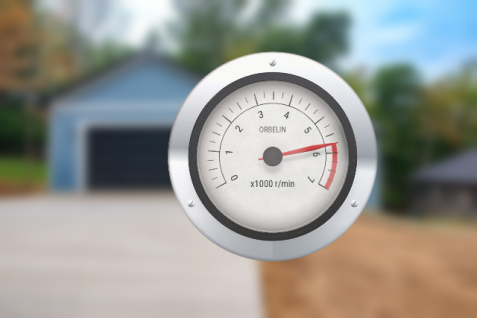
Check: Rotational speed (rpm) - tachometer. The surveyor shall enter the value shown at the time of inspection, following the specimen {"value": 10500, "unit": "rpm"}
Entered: {"value": 5750, "unit": "rpm"}
